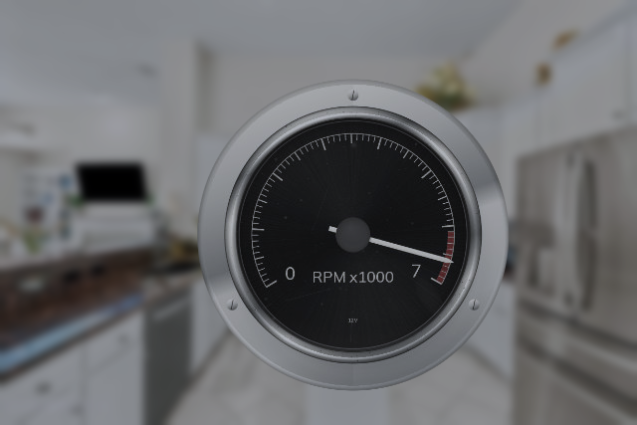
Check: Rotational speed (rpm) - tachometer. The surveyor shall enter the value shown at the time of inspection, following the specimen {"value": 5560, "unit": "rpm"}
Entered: {"value": 6600, "unit": "rpm"}
